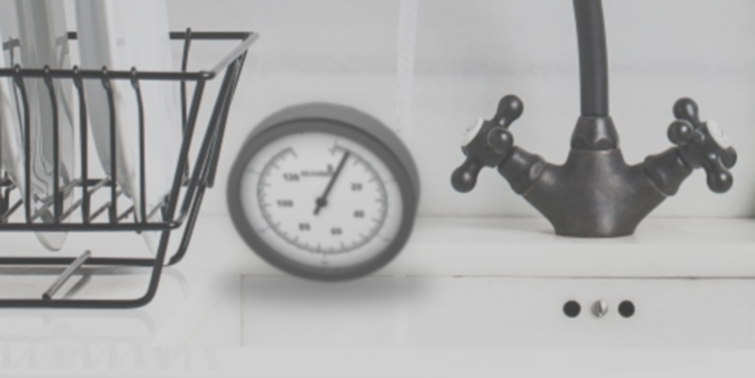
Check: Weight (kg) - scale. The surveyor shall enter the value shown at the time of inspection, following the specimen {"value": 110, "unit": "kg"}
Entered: {"value": 5, "unit": "kg"}
